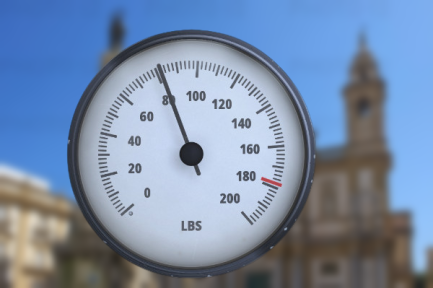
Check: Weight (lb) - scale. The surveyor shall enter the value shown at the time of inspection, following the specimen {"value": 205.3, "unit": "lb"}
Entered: {"value": 82, "unit": "lb"}
